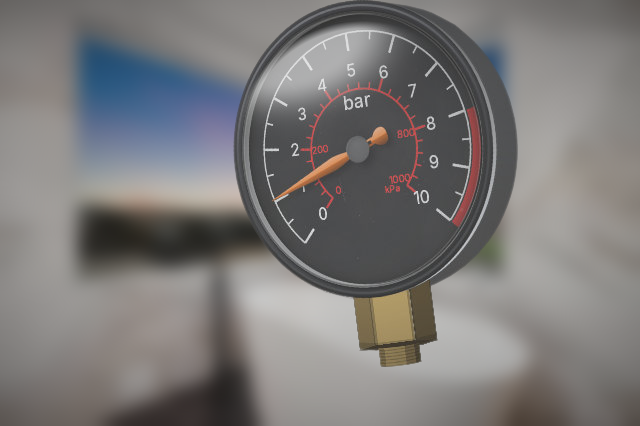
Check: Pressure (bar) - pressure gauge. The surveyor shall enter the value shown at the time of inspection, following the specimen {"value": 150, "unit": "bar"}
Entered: {"value": 1, "unit": "bar"}
